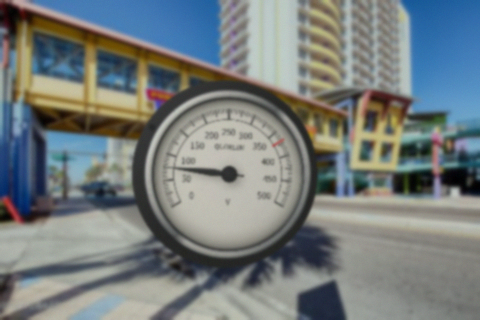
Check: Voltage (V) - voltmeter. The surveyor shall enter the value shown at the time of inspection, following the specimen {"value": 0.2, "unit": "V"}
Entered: {"value": 75, "unit": "V"}
